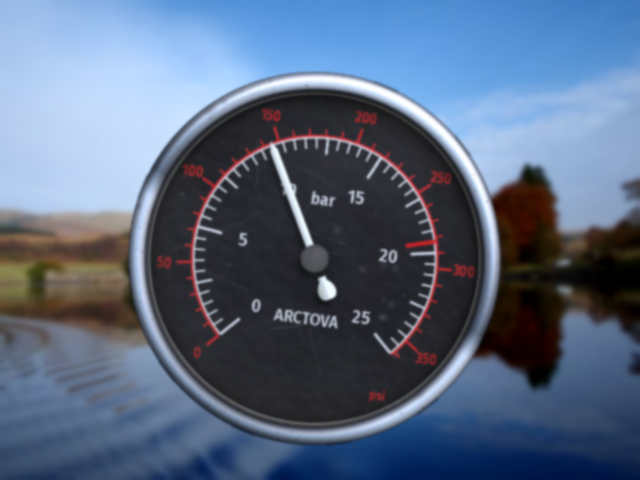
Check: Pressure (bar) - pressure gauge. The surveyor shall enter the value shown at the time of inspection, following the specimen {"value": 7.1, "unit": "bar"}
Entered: {"value": 10, "unit": "bar"}
